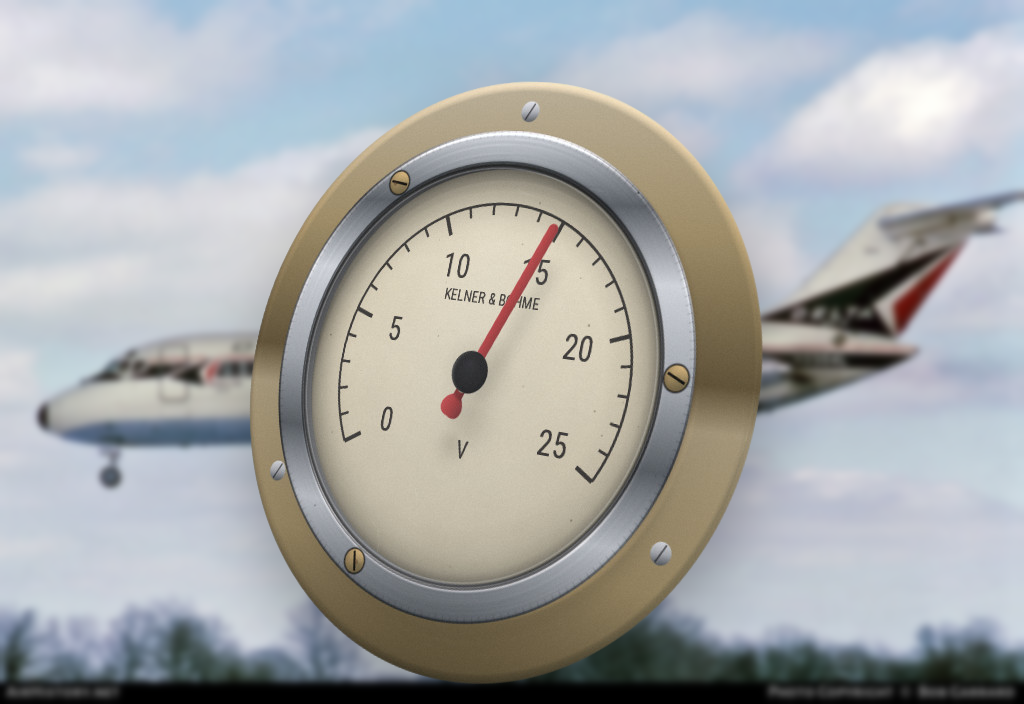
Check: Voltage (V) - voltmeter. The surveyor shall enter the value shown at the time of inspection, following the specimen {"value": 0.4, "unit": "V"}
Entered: {"value": 15, "unit": "V"}
